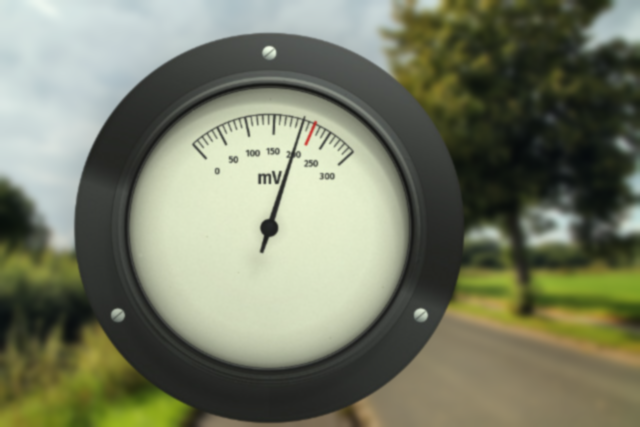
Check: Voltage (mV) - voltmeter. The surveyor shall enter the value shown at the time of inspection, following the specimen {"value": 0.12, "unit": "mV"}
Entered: {"value": 200, "unit": "mV"}
